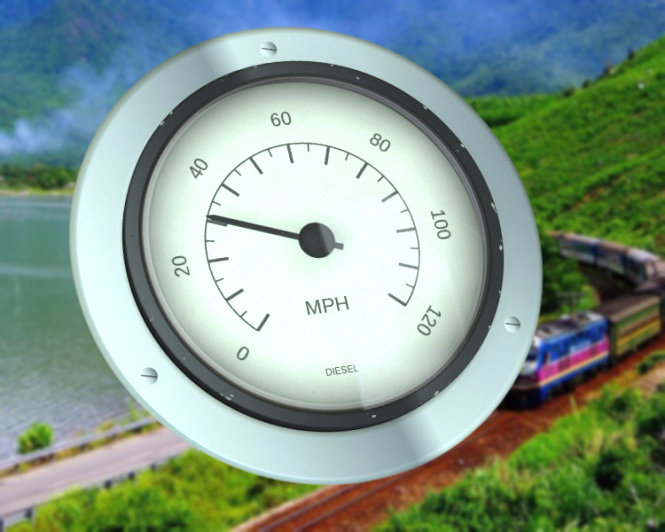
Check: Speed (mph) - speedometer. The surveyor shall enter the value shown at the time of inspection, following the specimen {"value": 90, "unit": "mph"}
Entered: {"value": 30, "unit": "mph"}
